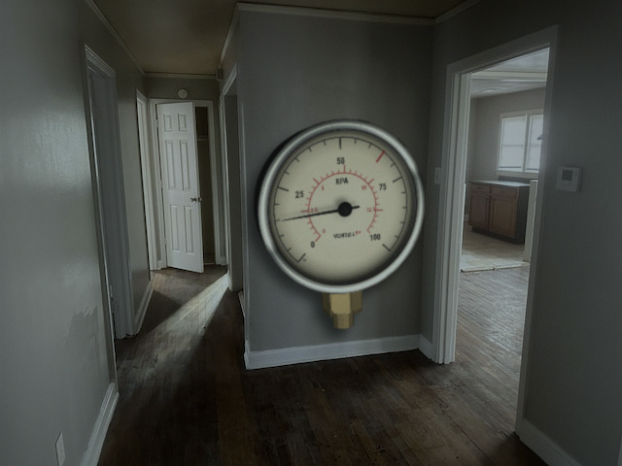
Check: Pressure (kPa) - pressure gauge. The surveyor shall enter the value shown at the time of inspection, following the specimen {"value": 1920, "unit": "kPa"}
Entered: {"value": 15, "unit": "kPa"}
